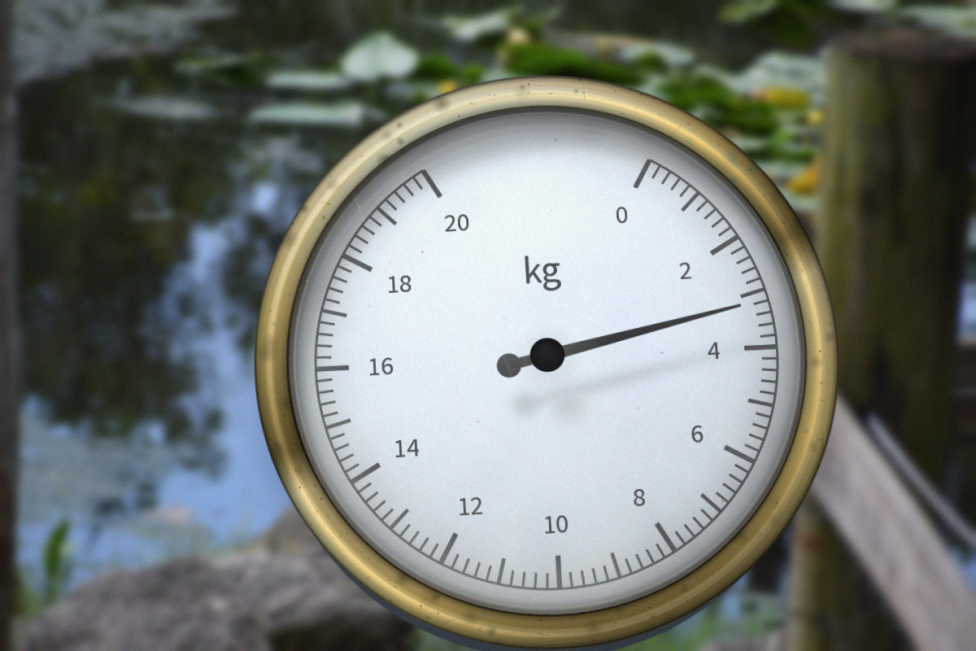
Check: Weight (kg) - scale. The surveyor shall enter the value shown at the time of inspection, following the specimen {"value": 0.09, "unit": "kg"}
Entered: {"value": 3.2, "unit": "kg"}
